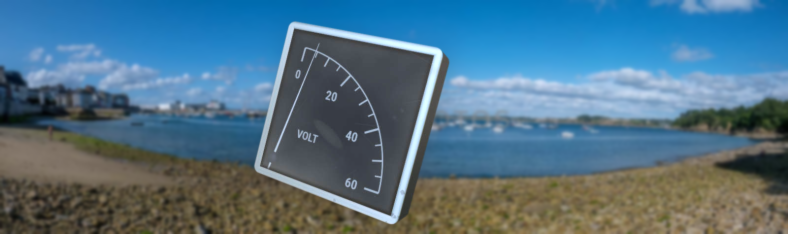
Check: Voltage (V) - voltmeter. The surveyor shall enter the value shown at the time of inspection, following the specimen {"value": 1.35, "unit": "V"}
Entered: {"value": 5, "unit": "V"}
